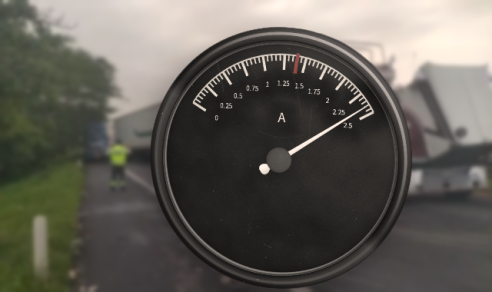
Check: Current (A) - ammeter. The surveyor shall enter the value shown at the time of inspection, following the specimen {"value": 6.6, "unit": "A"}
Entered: {"value": 2.4, "unit": "A"}
